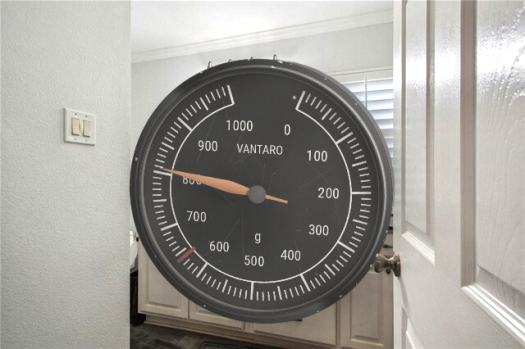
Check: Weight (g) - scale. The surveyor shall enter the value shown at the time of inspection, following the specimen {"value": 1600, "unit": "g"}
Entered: {"value": 810, "unit": "g"}
